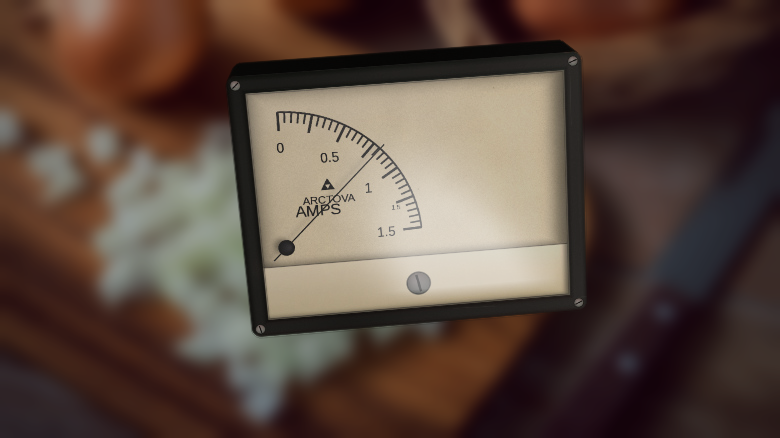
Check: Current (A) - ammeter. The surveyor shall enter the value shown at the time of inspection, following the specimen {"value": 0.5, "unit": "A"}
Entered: {"value": 0.8, "unit": "A"}
